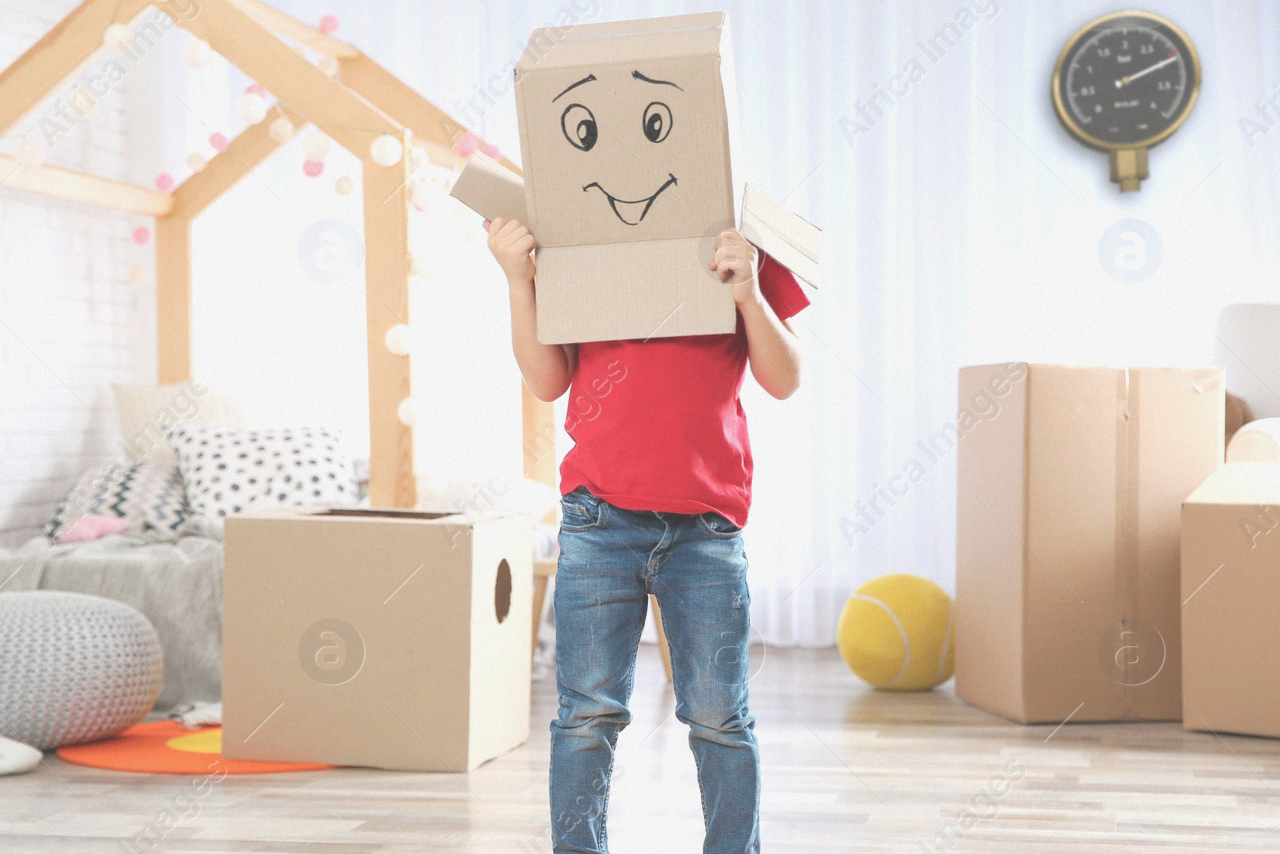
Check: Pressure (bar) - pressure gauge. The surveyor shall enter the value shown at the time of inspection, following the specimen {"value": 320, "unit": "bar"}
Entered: {"value": 3, "unit": "bar"}
